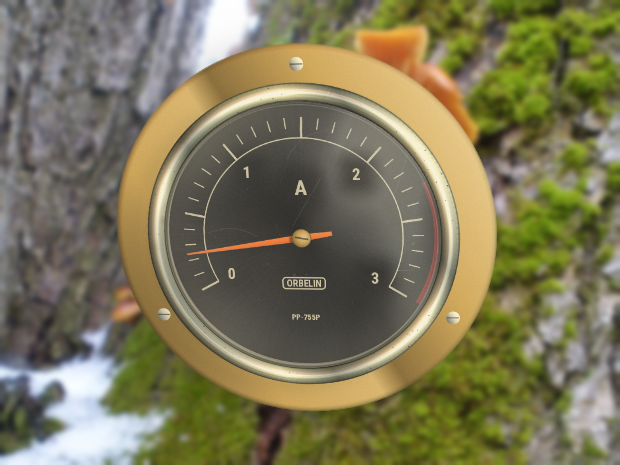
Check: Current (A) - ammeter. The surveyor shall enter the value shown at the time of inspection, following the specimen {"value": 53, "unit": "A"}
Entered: {"value": 0.25, "unit": "A"}
